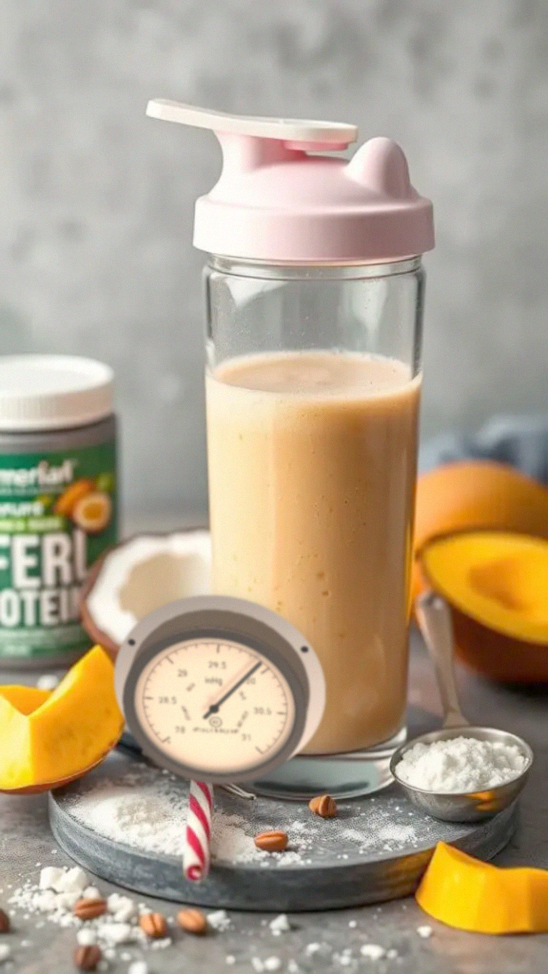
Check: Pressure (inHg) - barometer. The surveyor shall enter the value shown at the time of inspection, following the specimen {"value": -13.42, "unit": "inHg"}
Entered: {"value": 29.9, "unit": "inHg"}
